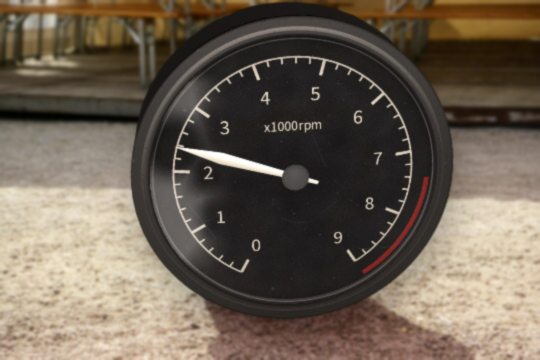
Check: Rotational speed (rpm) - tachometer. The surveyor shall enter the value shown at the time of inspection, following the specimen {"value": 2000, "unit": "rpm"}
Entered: {"value": 2400, "unit": "rpm"}
